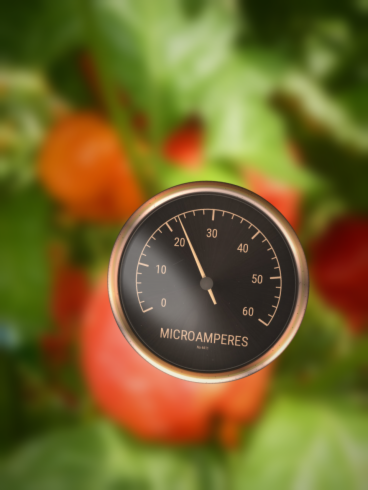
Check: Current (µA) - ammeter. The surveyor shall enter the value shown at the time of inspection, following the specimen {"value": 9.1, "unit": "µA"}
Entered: {"value": 23, "unit": "µA"}
